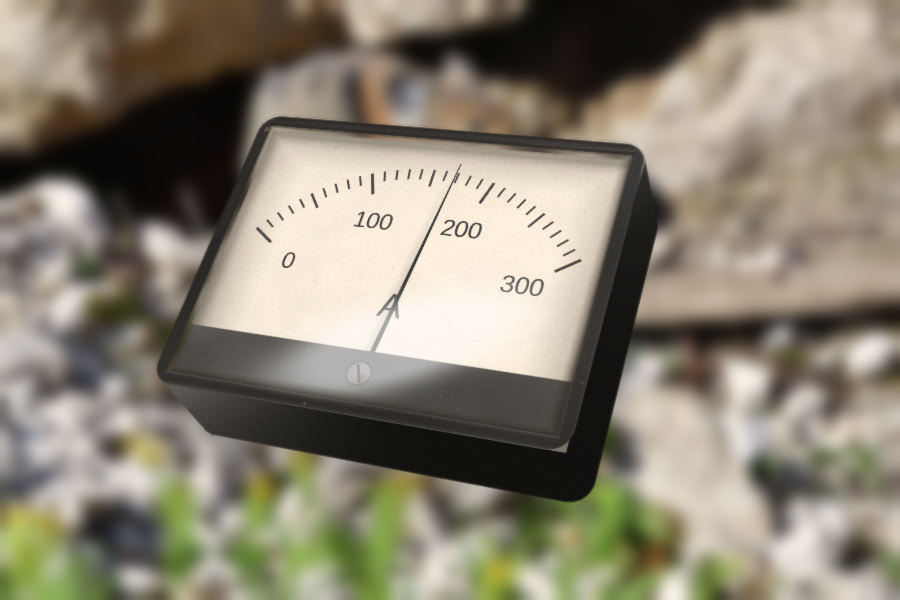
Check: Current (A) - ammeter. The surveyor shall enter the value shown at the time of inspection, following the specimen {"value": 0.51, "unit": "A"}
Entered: {"value": 170, "unit": "A"}
